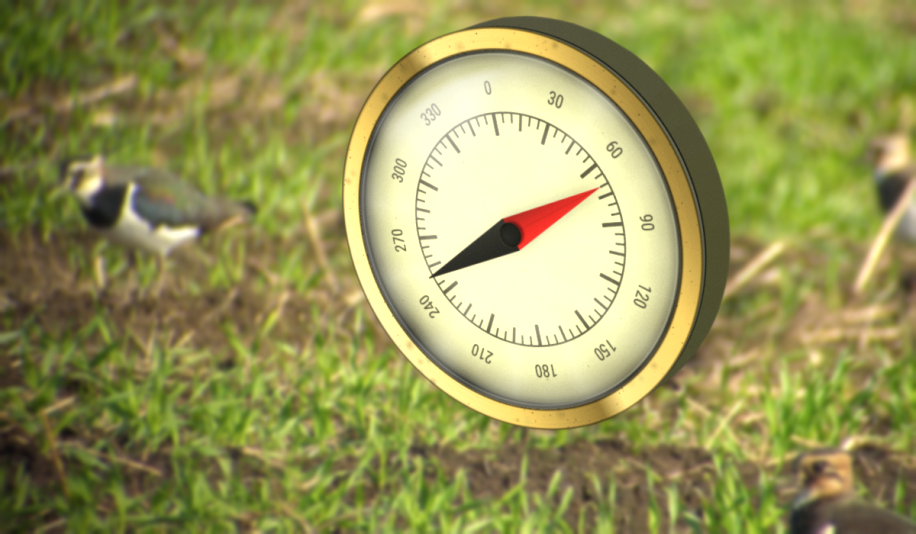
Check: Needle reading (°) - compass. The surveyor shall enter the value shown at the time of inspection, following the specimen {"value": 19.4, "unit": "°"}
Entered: {"value": 70, "unit": "°"}
